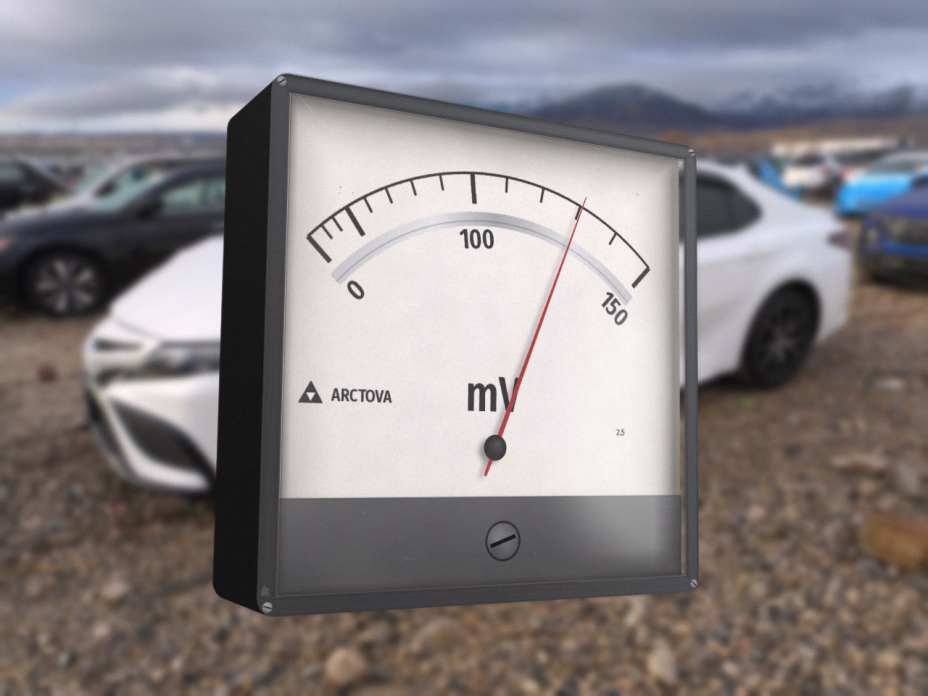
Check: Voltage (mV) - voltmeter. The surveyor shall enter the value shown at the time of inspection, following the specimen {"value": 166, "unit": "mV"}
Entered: {"value": 130, "unit": "mV"}
